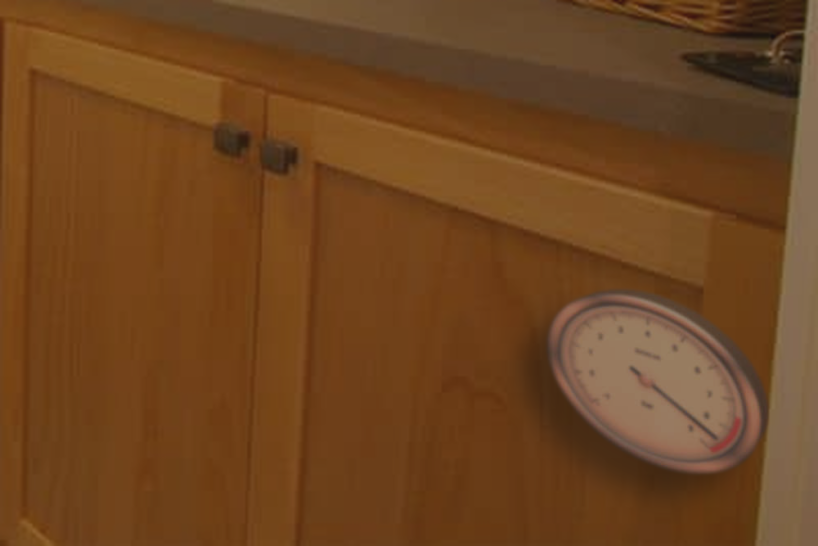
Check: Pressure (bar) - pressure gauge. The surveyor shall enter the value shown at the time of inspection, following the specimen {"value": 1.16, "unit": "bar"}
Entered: {"value": 8.5, "unit": "bar"}
